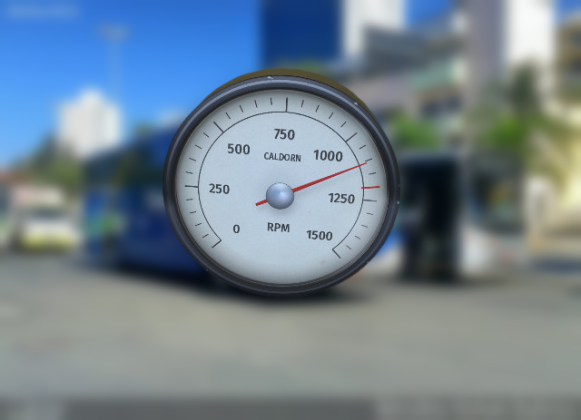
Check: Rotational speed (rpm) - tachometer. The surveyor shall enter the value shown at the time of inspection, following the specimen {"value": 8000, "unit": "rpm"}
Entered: {"value": 1100, "unit": "rpm"}
